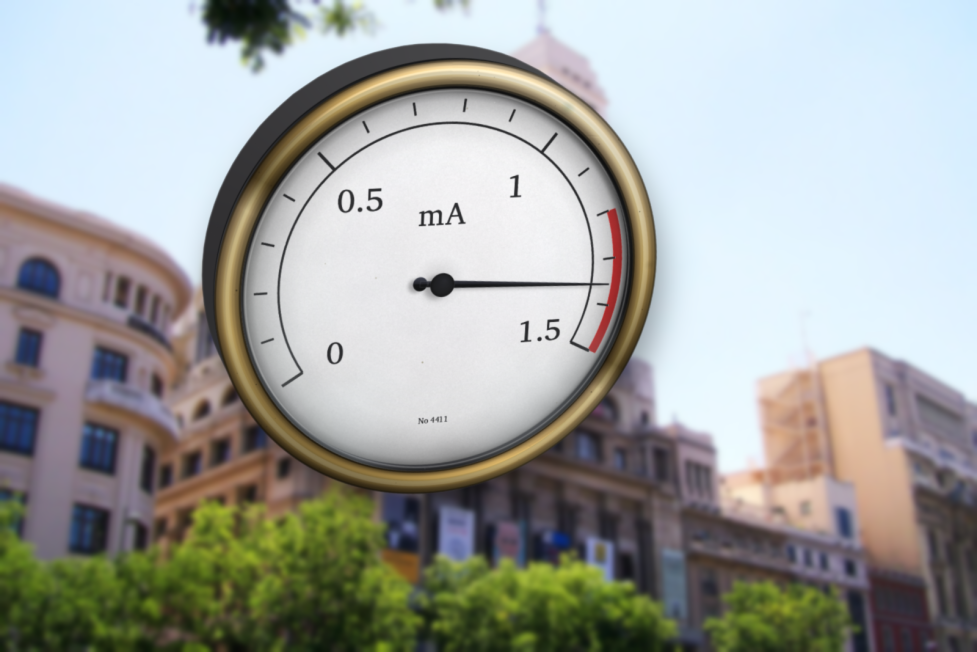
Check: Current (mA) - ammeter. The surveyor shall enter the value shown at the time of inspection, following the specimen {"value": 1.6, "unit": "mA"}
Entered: {"value": 1.35, "unit": "mA"}
